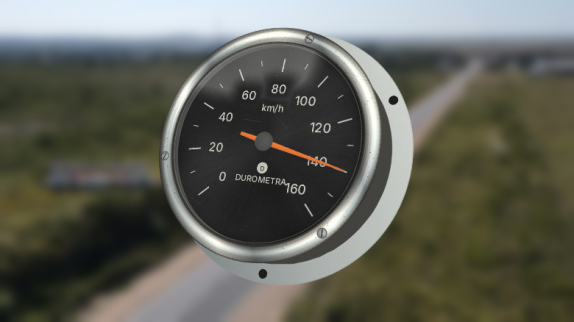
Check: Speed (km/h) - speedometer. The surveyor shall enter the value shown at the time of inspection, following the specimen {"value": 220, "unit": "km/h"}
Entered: {"value": 140, "unit": "km/h"}
